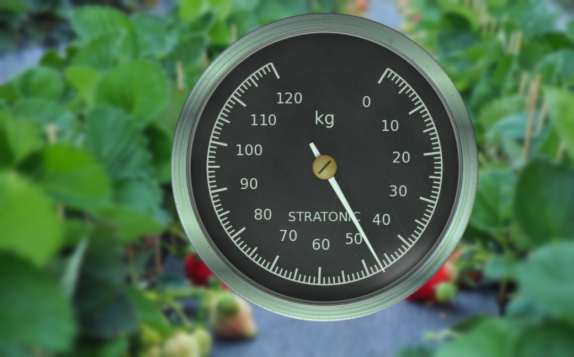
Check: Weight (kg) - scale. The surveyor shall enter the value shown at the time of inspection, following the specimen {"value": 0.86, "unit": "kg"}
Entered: {"value": 47, "unit": "kg"}
